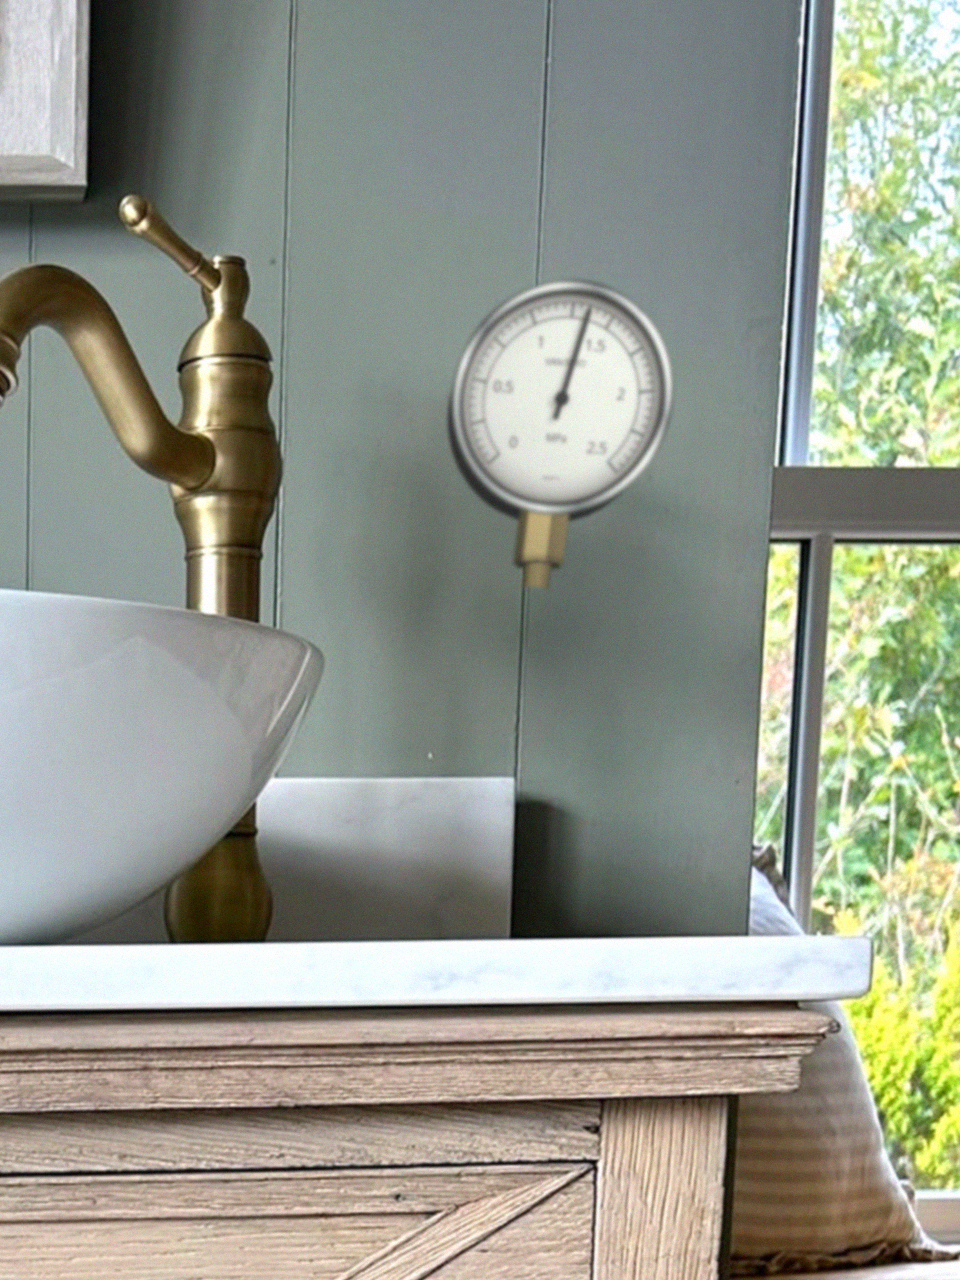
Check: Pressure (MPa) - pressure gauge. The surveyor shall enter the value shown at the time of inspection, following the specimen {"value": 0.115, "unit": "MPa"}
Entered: {"value": 1.35, "unit": "MPa"}
